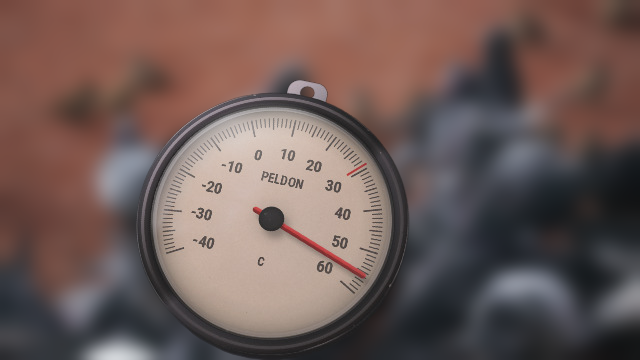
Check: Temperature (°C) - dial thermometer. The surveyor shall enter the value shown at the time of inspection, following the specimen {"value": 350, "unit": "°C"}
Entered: {"value": 56, "unit": "°C"}
